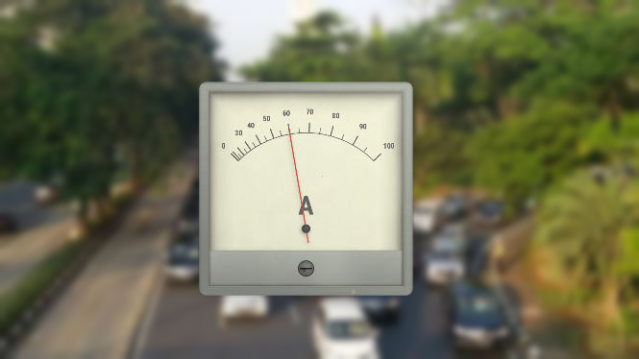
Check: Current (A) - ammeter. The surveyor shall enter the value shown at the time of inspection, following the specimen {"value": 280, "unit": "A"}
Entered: {"value": 60, "unit": "A"}
